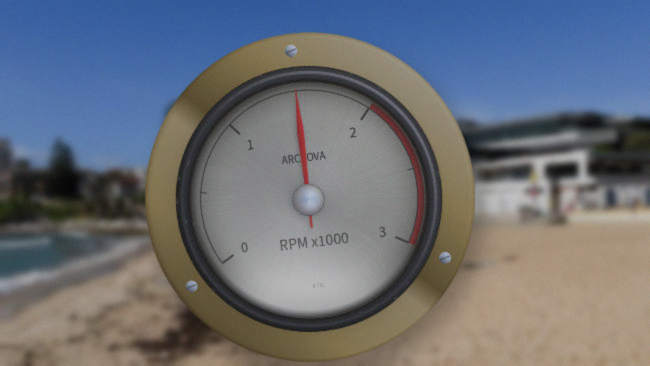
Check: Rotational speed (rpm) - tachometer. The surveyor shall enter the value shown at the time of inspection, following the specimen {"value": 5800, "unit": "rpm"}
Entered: {"value": 1500, "unit": "rpm"}
